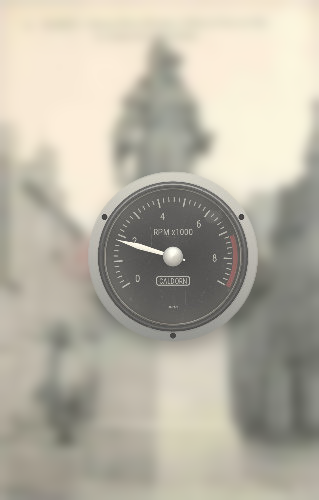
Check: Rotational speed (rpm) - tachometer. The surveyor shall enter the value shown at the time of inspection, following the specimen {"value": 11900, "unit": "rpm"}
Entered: {"value": 1800, "unit": "rpm"}
